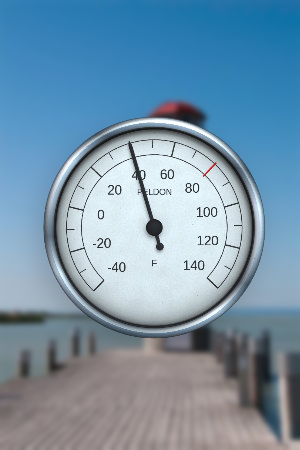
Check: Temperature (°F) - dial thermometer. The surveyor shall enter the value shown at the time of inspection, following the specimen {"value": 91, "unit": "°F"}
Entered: {"value": 40, "unit": "°F"}
